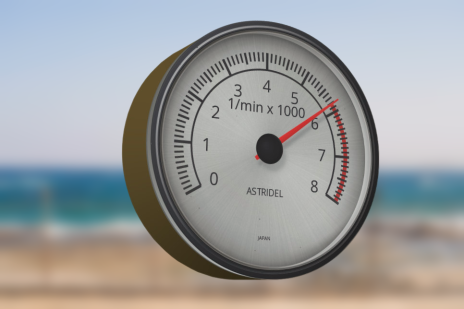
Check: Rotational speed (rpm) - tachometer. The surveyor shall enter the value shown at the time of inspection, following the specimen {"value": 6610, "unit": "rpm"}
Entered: {"value": 5800, "unit": "rpm"}
